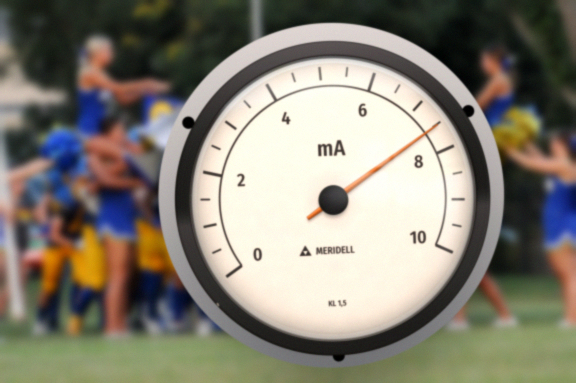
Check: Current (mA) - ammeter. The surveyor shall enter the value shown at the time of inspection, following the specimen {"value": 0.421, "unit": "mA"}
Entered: {"value": 7.5, "unit": "mA"}
